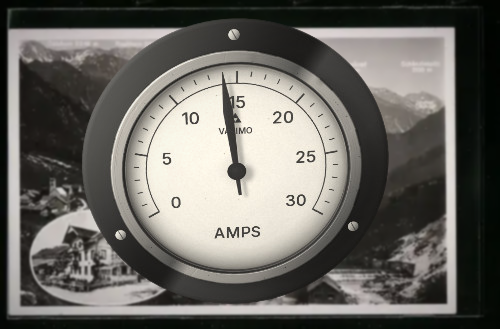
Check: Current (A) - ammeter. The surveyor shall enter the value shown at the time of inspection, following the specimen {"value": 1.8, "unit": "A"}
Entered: {"value": 14, "unit": "A"}
